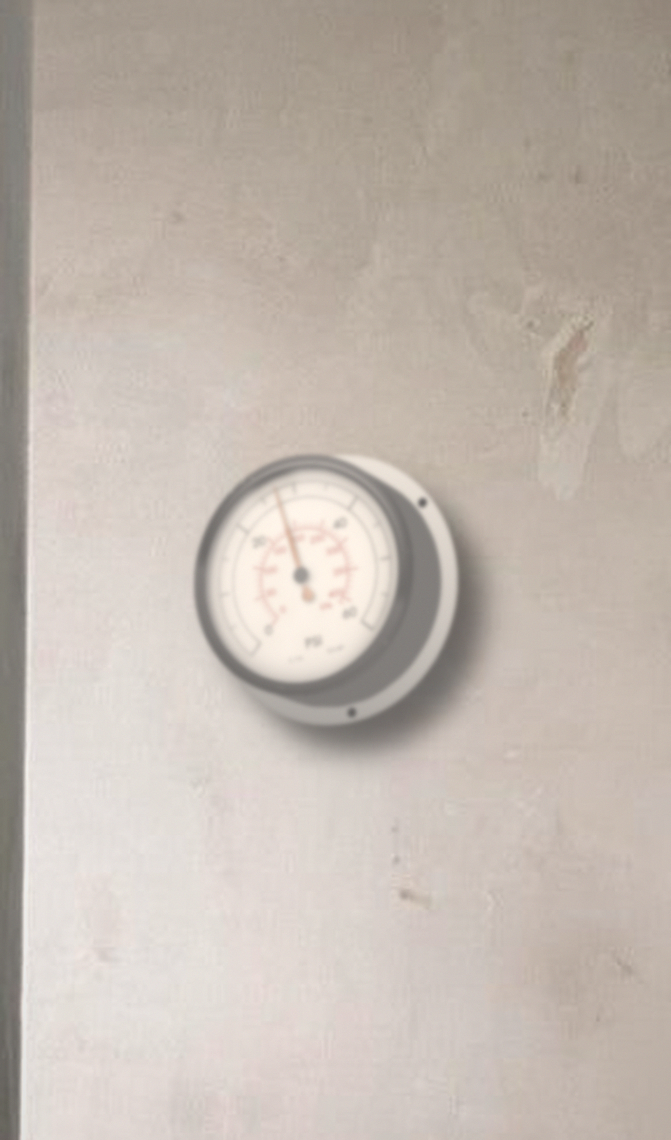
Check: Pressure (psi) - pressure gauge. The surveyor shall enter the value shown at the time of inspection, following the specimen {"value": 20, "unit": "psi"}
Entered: {"value": 27.5, "unit": "psi"}
